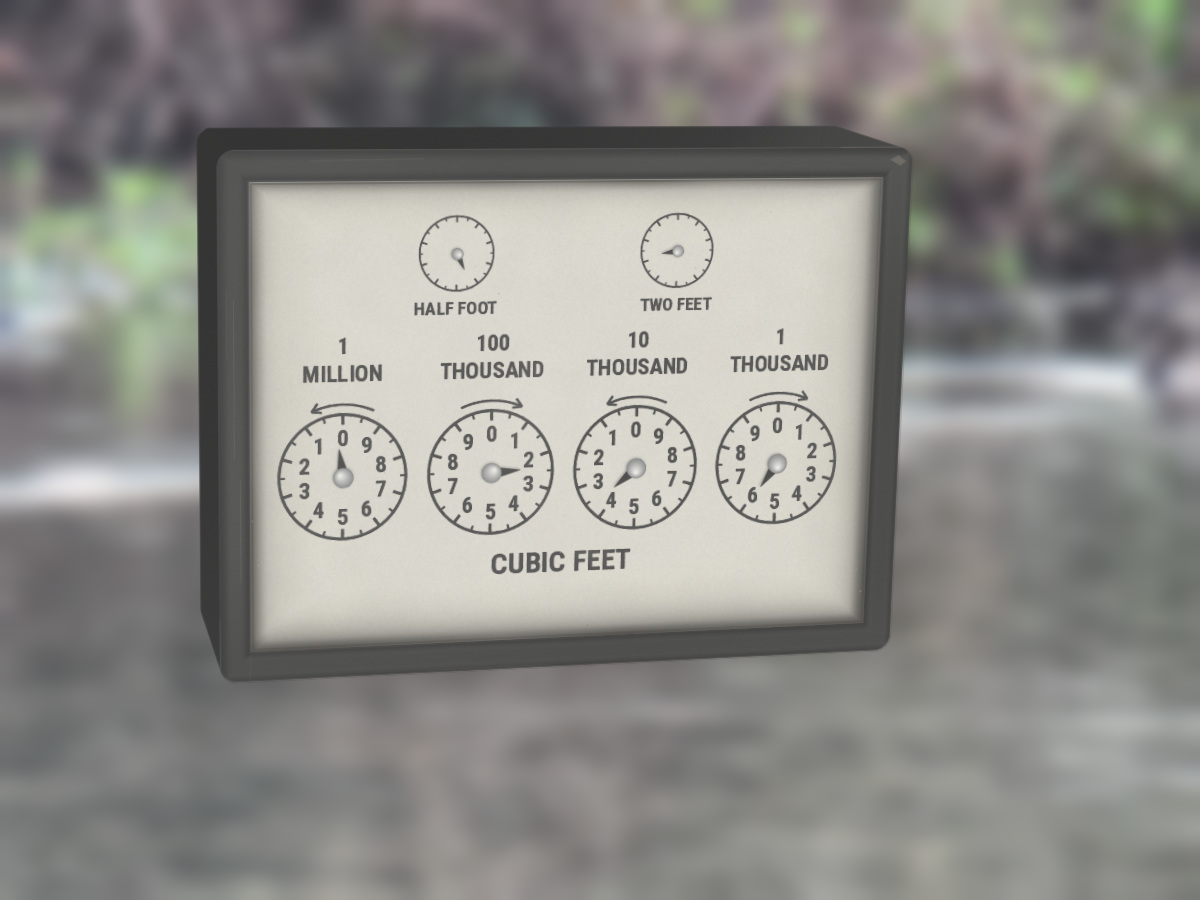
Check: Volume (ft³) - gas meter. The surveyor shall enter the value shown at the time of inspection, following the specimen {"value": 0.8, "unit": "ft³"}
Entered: {"value": 23600, "unit": "ft³"}
